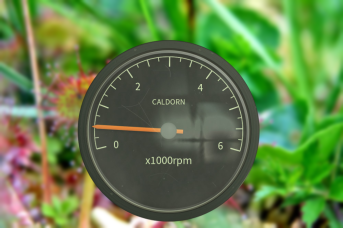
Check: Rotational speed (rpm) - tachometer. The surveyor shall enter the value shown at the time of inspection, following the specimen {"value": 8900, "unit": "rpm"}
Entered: {"value": 500, "unit": "rpm"}
